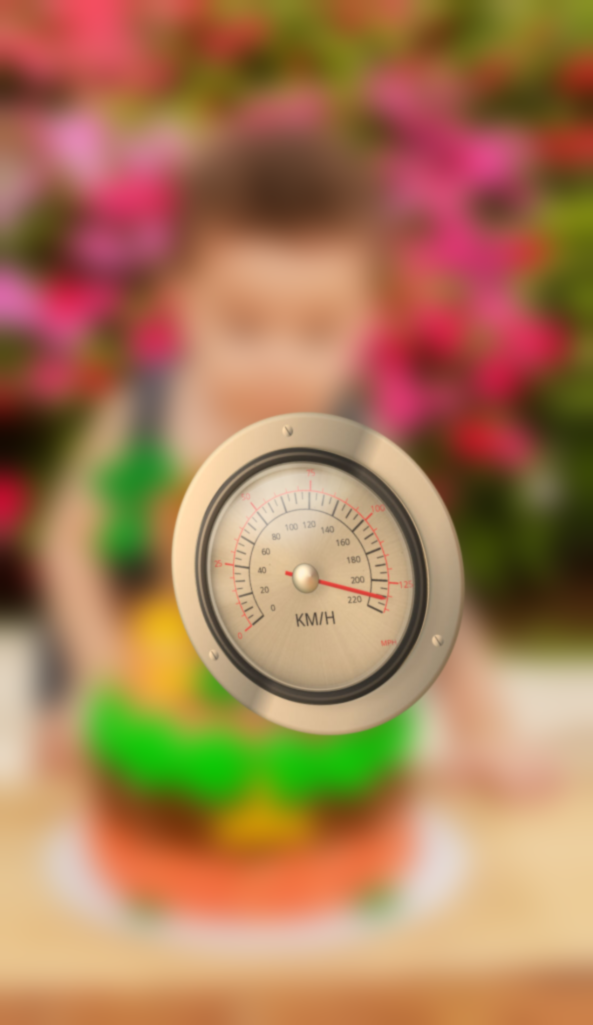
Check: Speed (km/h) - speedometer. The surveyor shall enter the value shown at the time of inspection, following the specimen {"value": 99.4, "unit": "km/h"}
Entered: {"value": 210, "unit": "km/h"}
